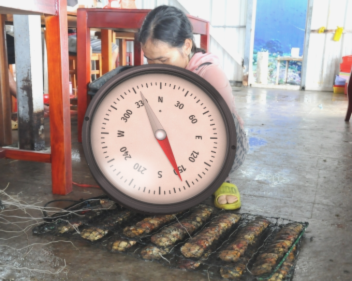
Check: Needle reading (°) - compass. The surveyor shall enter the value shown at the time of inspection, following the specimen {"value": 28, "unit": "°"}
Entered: {"value": 155, "unit": "°"}
